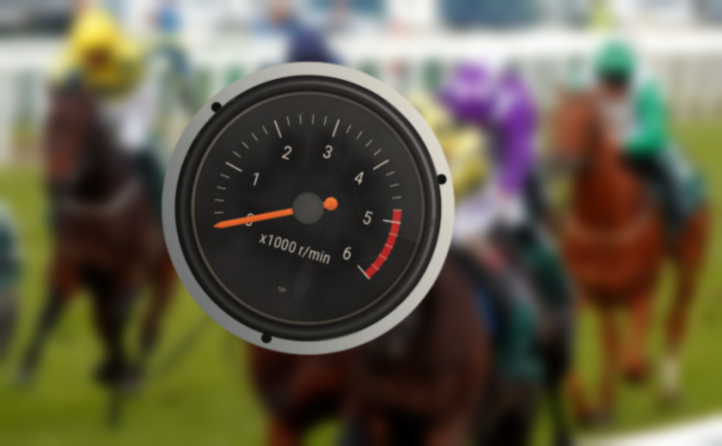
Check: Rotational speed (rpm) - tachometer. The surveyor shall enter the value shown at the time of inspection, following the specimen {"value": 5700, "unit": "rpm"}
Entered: {"value": 0, "unit": "rpm"}
